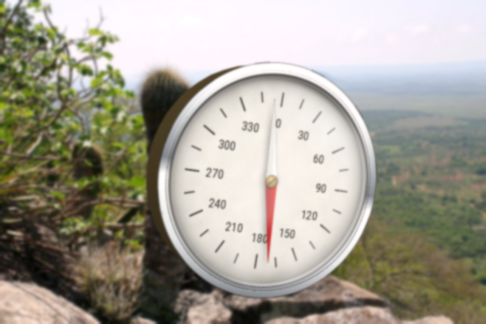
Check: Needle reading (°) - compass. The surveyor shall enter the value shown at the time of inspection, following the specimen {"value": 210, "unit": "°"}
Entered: {"value": 172.5, "unit": "°"}
